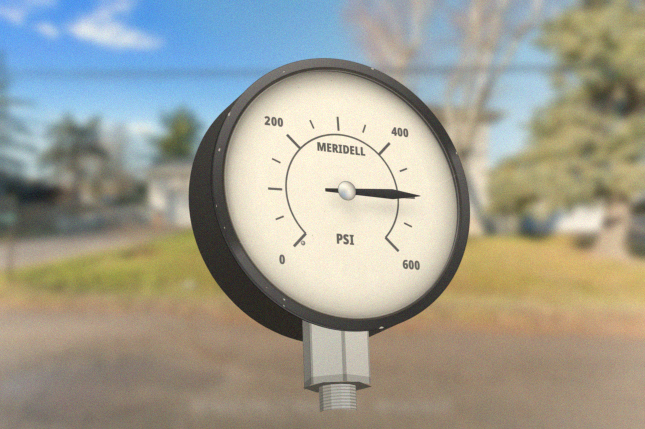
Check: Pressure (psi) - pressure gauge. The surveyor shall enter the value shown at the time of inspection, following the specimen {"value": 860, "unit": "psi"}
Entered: {"value": 500, "unit": "psi"}
